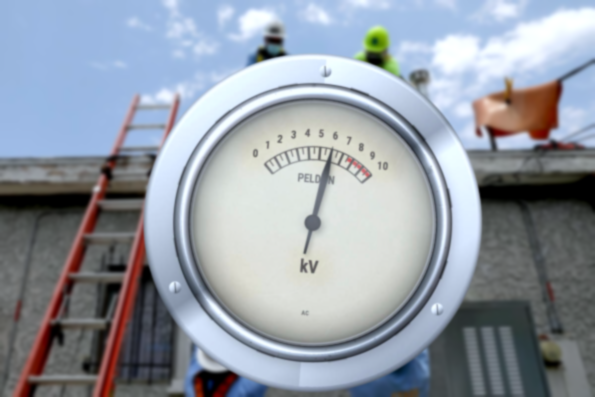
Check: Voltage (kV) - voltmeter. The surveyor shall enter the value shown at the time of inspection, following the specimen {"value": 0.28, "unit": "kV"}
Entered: {"value": 6, "unit": "kV"}
